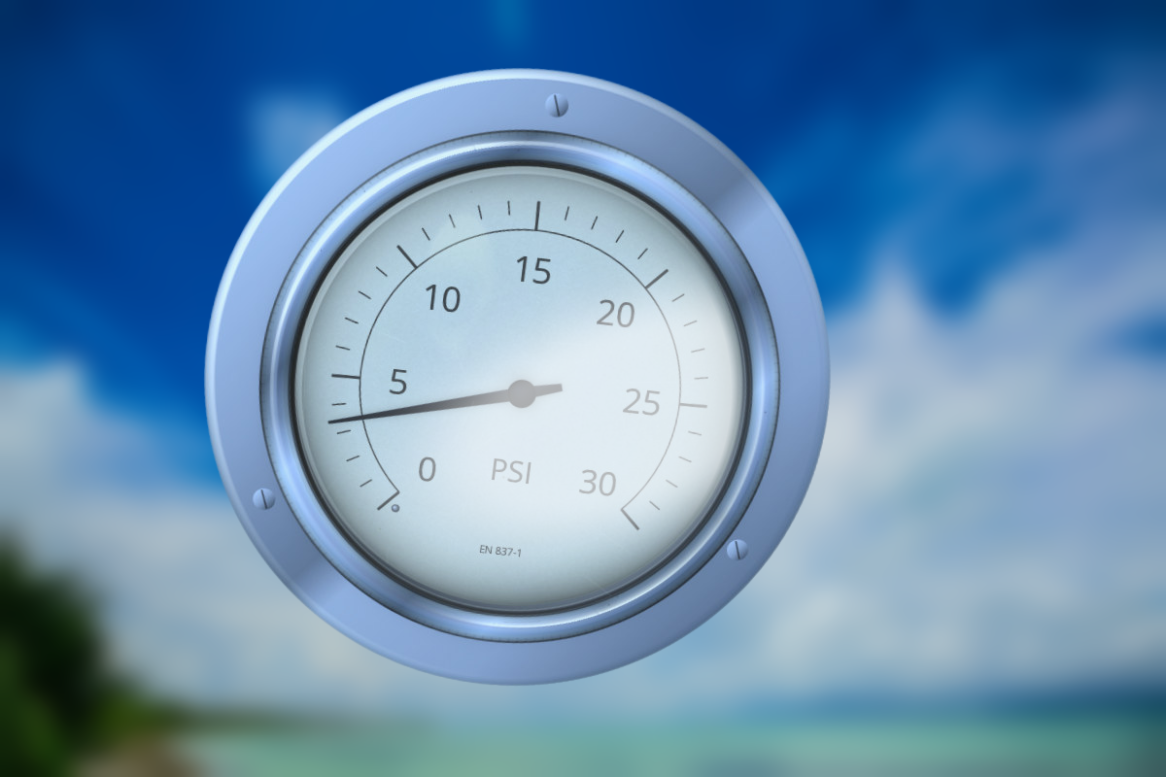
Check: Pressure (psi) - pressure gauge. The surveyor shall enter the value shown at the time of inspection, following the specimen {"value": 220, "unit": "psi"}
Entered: {"value": 3.5, "unit": "psi"}
